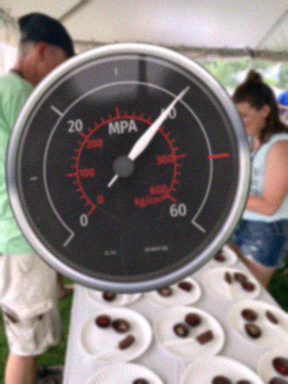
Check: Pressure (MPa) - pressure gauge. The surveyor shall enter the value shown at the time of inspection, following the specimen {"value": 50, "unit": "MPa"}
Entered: {"value": 40, "unit": "MPa"}
